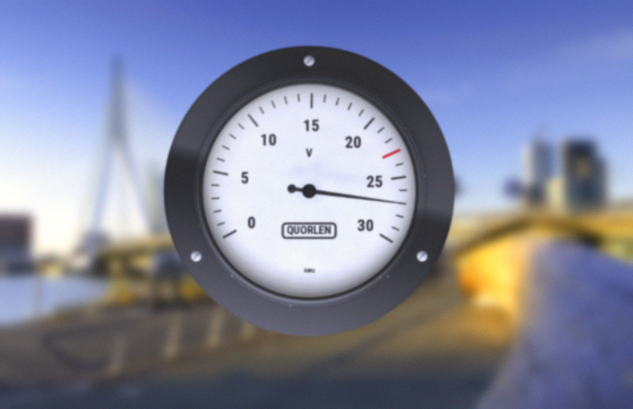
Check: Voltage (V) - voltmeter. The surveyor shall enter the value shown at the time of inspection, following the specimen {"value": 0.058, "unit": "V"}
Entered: {"value": 27, "unit": "V"}
